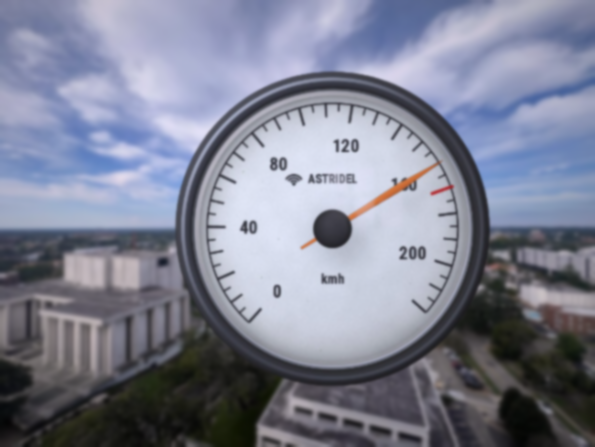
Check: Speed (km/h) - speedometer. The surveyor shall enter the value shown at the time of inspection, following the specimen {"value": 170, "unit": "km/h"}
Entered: {"value": 160, "unit": "km/h"}
